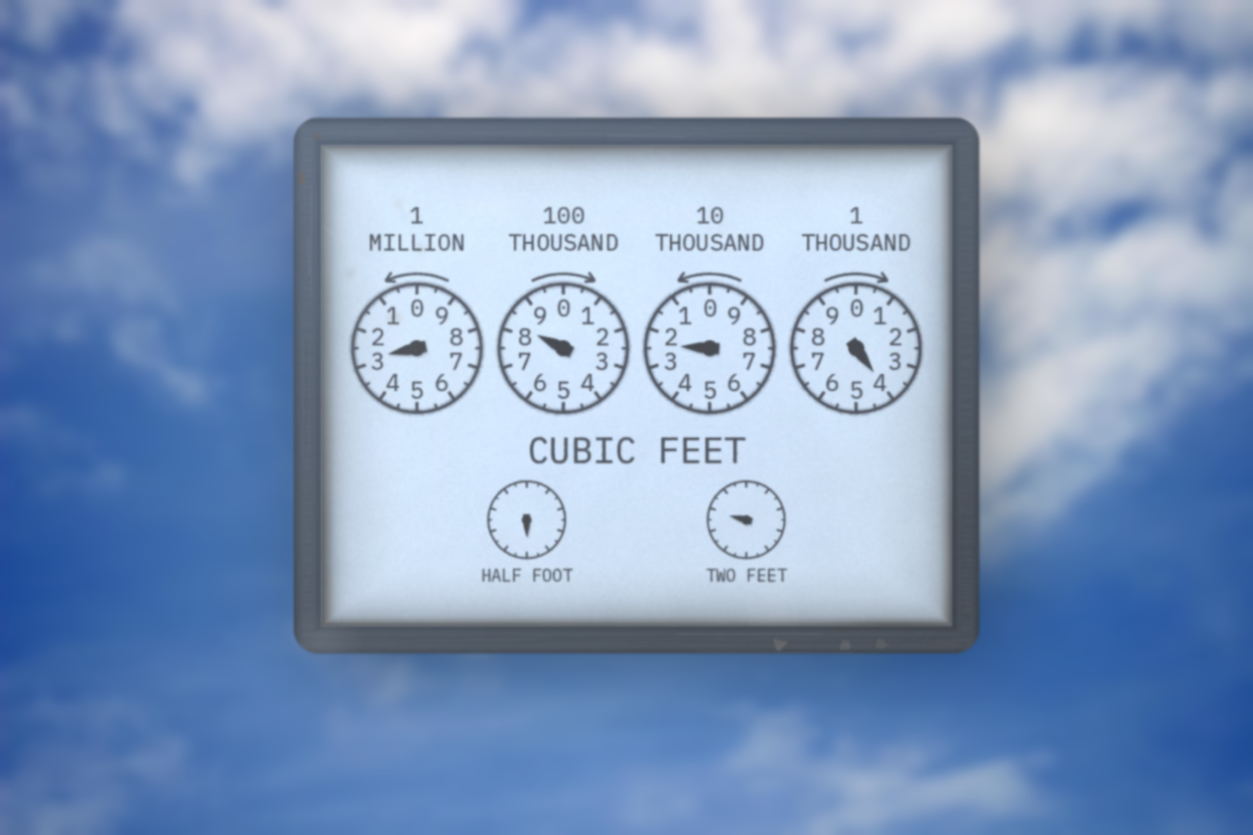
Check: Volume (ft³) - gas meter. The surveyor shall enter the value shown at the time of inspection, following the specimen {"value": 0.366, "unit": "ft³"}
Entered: {"value": 282400, "unit": "ft³"}
